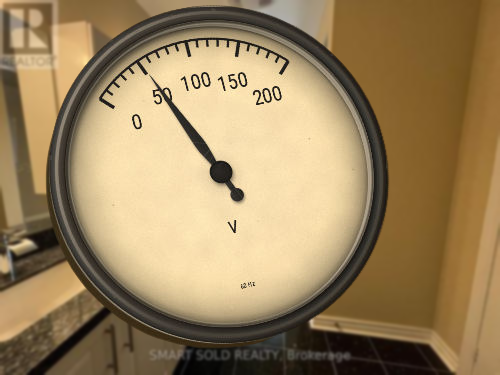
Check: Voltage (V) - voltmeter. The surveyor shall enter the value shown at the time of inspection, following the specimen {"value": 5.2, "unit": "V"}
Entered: {"value": 50, "unit": "V"}
